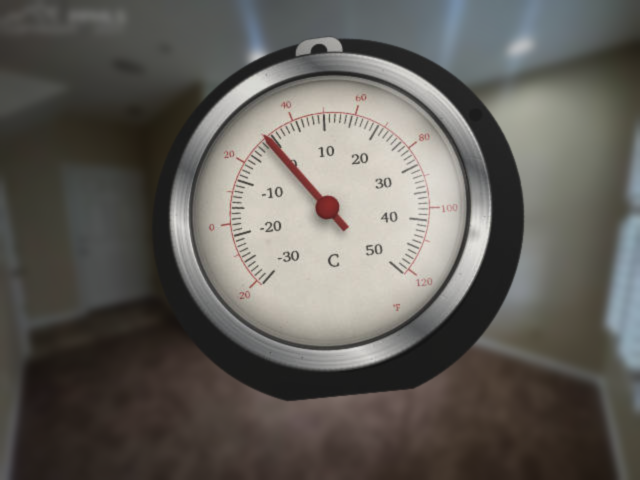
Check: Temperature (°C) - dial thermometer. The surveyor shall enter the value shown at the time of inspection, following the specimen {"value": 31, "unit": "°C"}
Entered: {"value": -1, "unit": "°C"}
